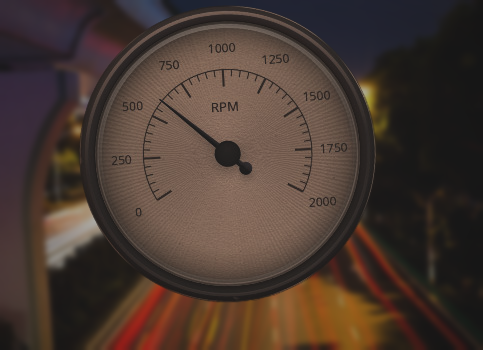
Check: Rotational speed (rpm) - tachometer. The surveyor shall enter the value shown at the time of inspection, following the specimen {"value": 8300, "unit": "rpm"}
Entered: {"value": 600, "unit": "rpm"}
